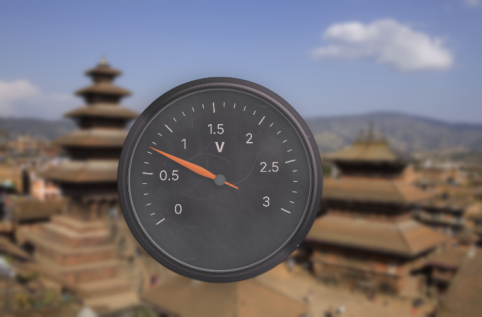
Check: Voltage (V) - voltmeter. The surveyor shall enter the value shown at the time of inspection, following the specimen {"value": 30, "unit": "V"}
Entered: {"value": 0.75, "unit": "V"}
